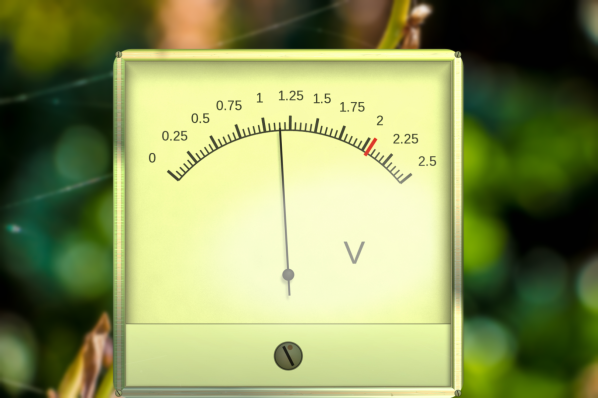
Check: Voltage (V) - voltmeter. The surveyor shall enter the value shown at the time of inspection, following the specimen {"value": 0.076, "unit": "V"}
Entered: {"value": 1.15, "unit": "V"}
